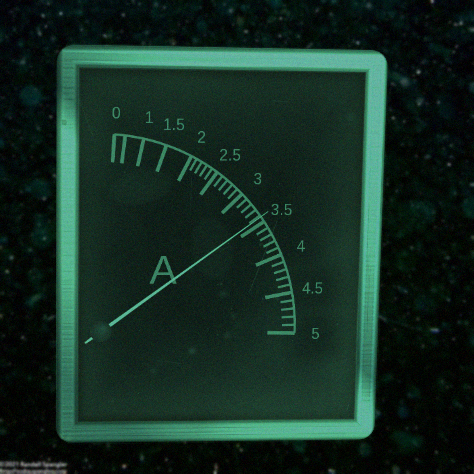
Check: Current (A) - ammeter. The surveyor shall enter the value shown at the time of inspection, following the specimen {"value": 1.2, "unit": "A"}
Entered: {"value": 3.4, "unit": "A"}
